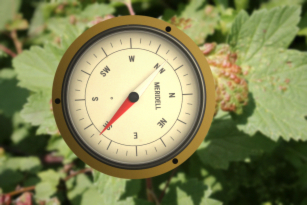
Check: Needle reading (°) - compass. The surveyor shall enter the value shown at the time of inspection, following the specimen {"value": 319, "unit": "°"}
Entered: {"value": 135, "unit": "°"}
